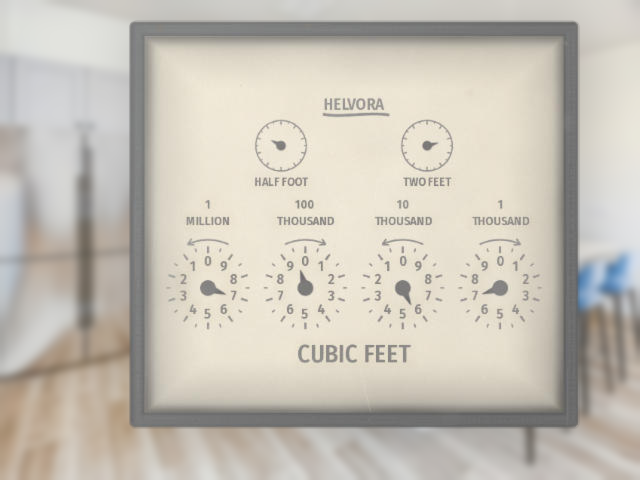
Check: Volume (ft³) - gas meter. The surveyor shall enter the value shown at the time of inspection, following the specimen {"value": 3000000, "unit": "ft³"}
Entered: {"value": 695700, "unit": "ft³"}
